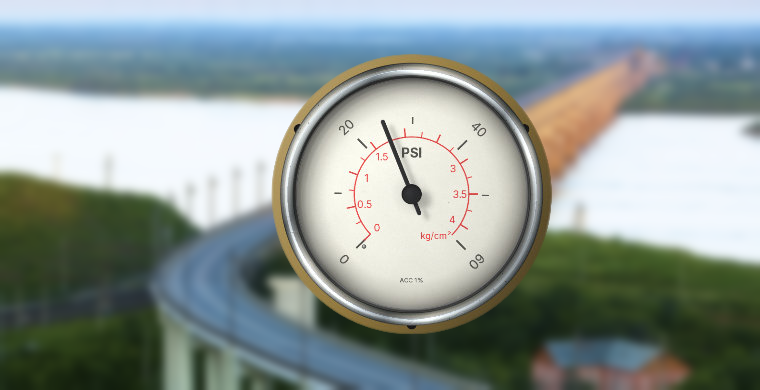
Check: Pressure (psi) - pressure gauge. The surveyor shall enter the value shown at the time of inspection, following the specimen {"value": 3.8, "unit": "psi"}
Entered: {"value": 25, "unit": "psi"}
